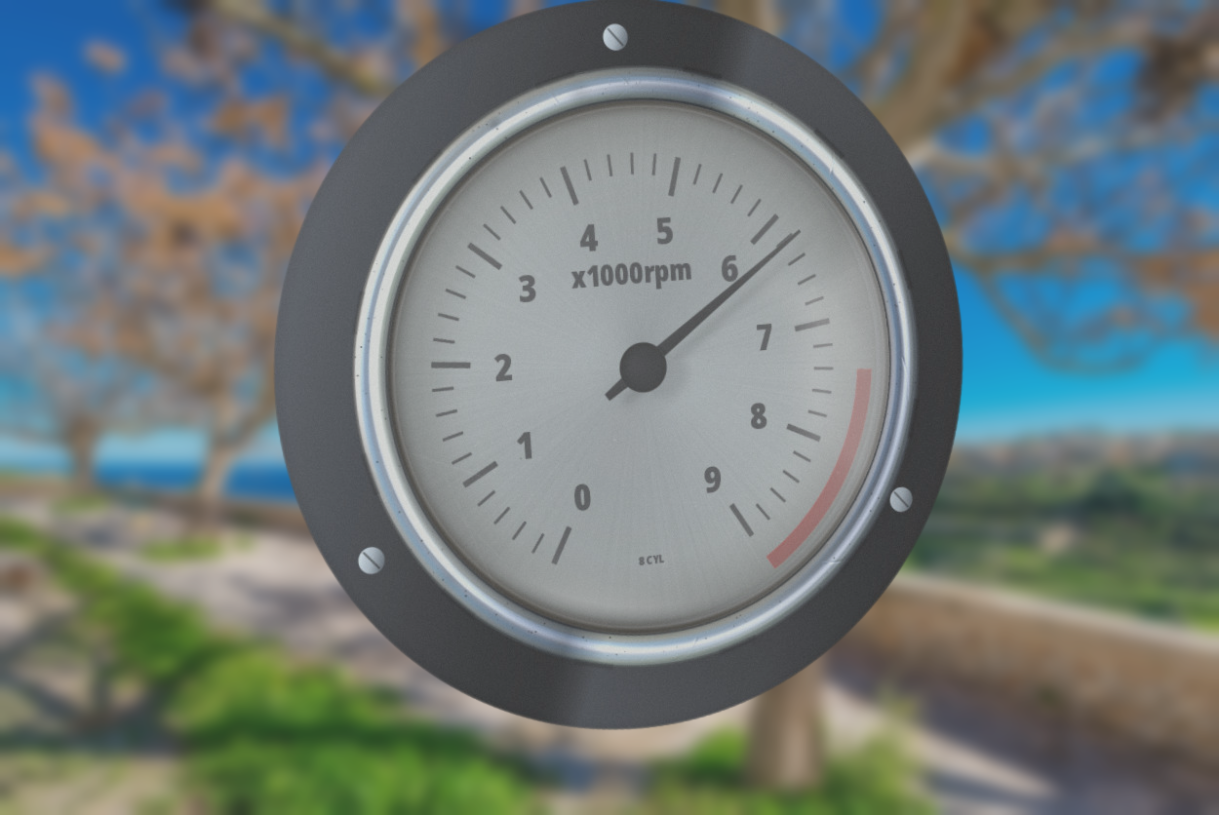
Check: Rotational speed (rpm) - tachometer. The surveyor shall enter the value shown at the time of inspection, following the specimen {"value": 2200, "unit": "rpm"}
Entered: {"value": 6200, "unit": "rpm"}
